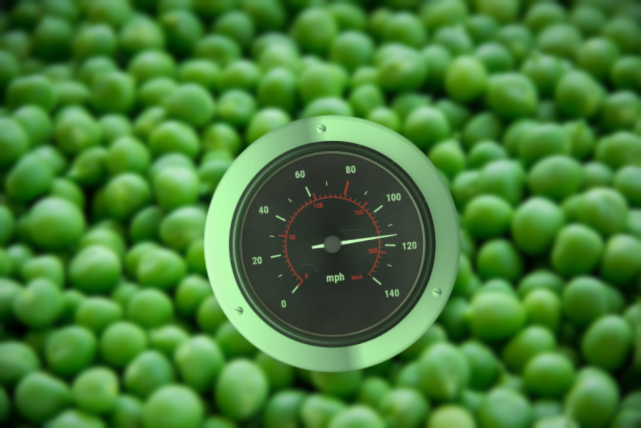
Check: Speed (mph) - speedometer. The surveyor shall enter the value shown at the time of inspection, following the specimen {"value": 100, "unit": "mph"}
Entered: {"value": 115, "unit": "mph"}
